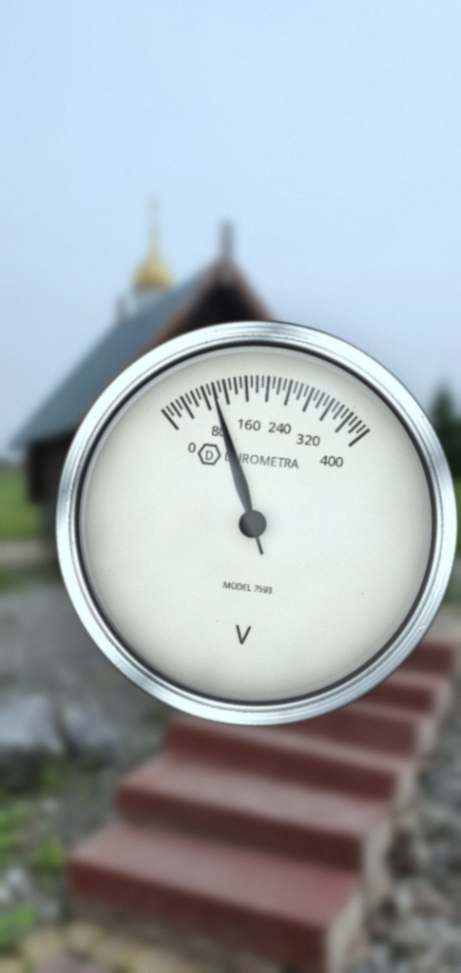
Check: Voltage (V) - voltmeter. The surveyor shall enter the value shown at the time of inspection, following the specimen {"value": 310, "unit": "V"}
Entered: {"value": 100, "unit": "V"}
